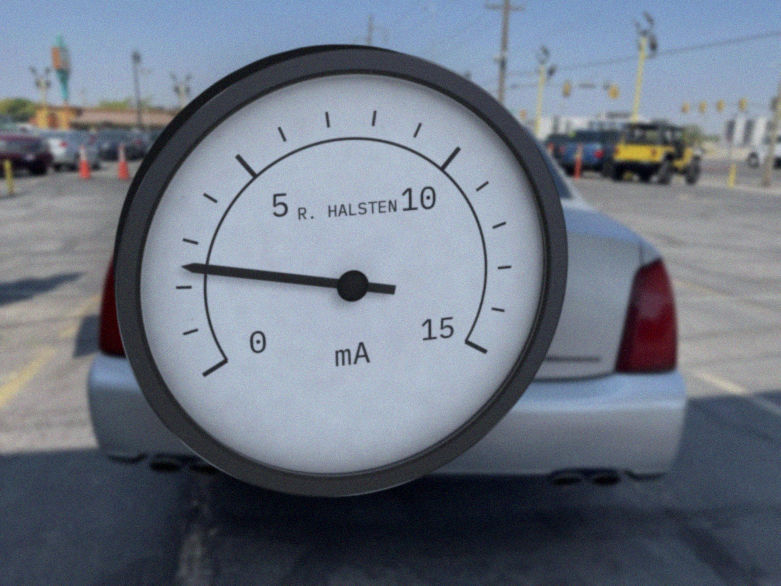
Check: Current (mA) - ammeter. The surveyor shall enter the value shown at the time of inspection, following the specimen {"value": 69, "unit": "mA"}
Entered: {"value": 2.5, "unit": "mA"}
